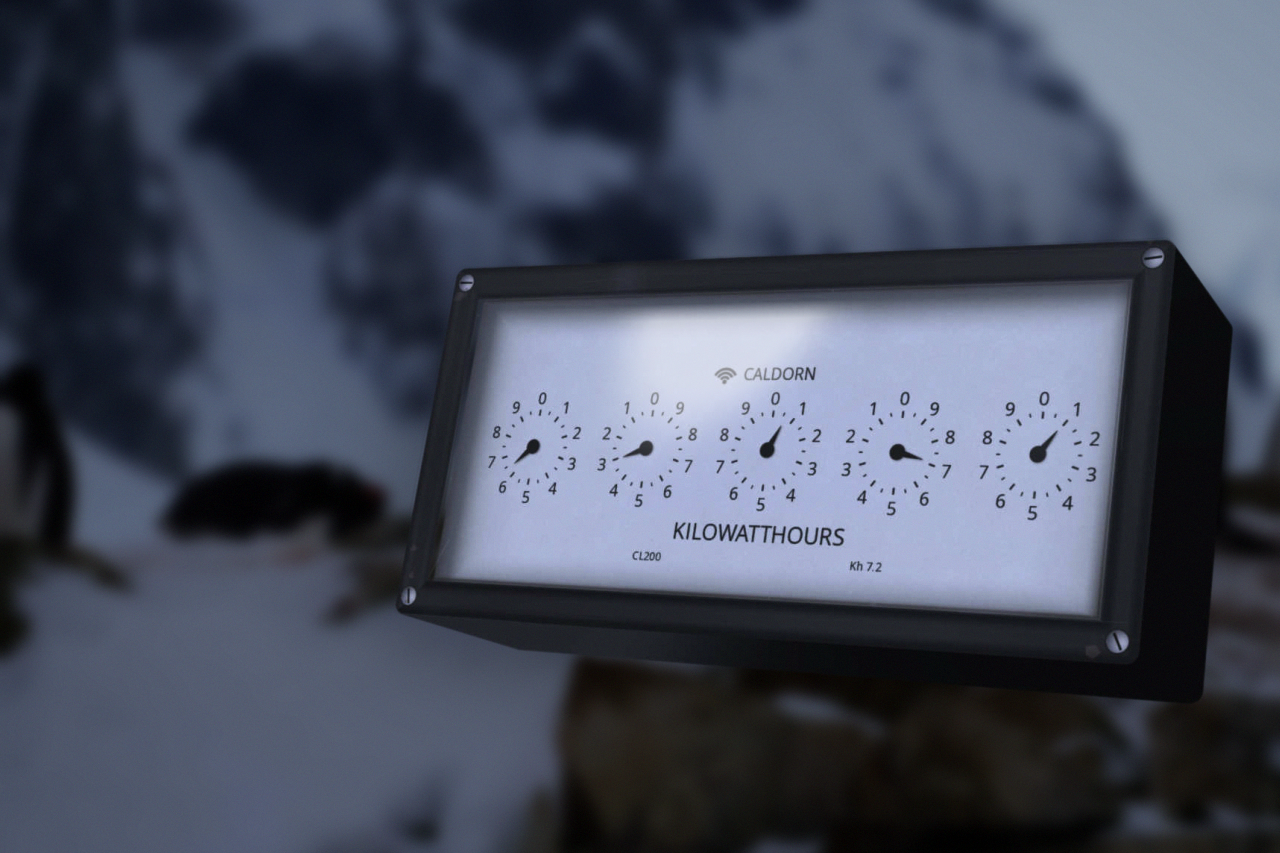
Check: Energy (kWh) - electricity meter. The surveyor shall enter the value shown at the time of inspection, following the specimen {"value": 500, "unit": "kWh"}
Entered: {"value": 63071, "unit": "kWh"}
